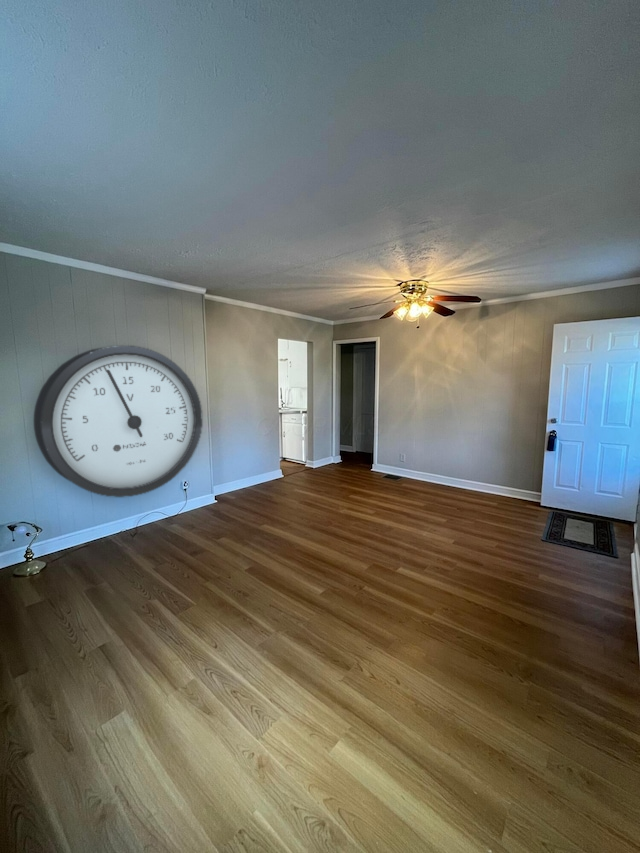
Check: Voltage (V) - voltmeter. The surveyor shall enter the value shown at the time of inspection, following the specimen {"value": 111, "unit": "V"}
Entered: {"value": 12.5, "unit": "V"}
